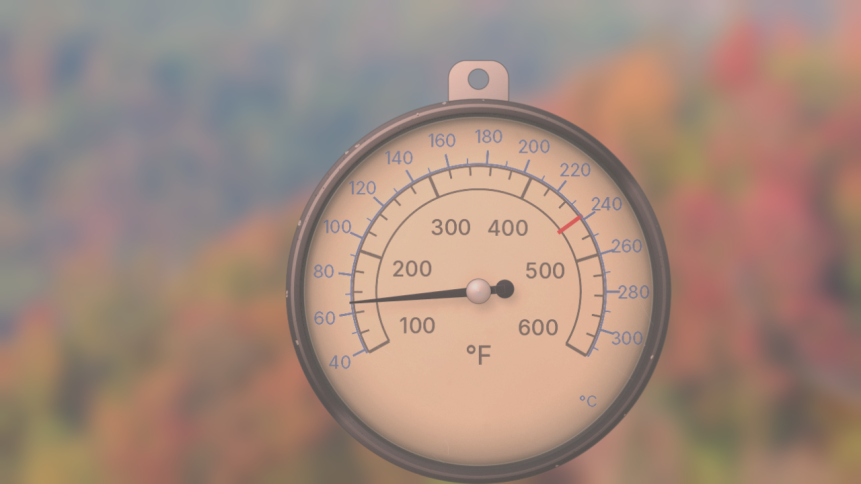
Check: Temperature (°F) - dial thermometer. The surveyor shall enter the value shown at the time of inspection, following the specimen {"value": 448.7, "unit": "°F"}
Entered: {"value": 150, "unit": "°F"}
